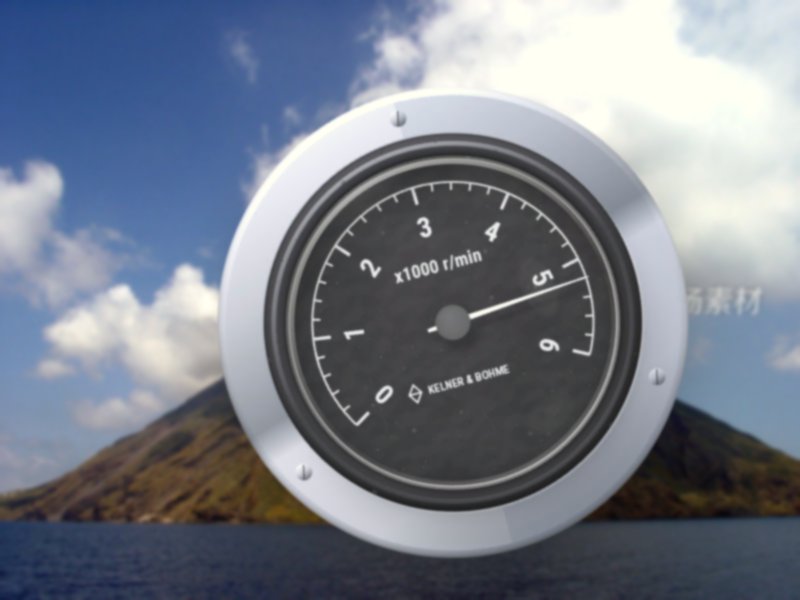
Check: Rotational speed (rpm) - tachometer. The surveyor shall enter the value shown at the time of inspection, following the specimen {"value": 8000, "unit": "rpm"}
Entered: {"value": 5200, "unit": "rpm"}
